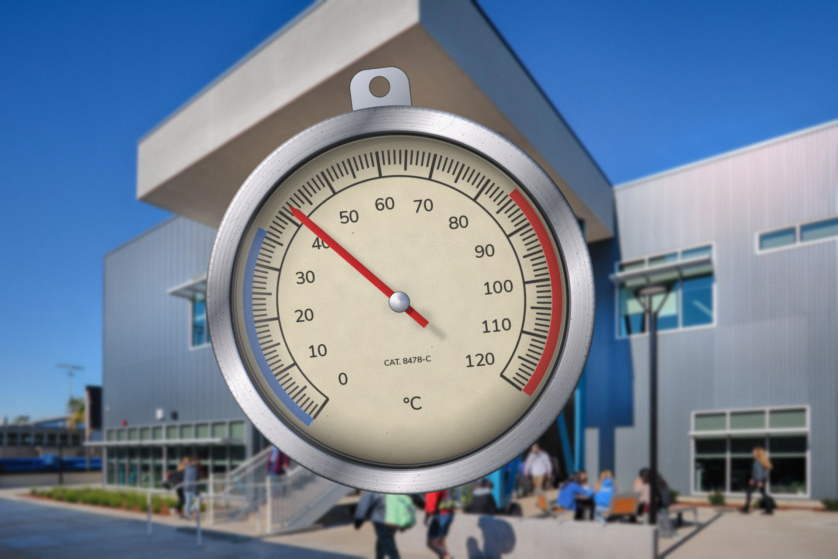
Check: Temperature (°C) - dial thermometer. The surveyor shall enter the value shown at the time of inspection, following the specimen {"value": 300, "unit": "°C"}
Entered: {"value": 42, "unit": "°C"}
